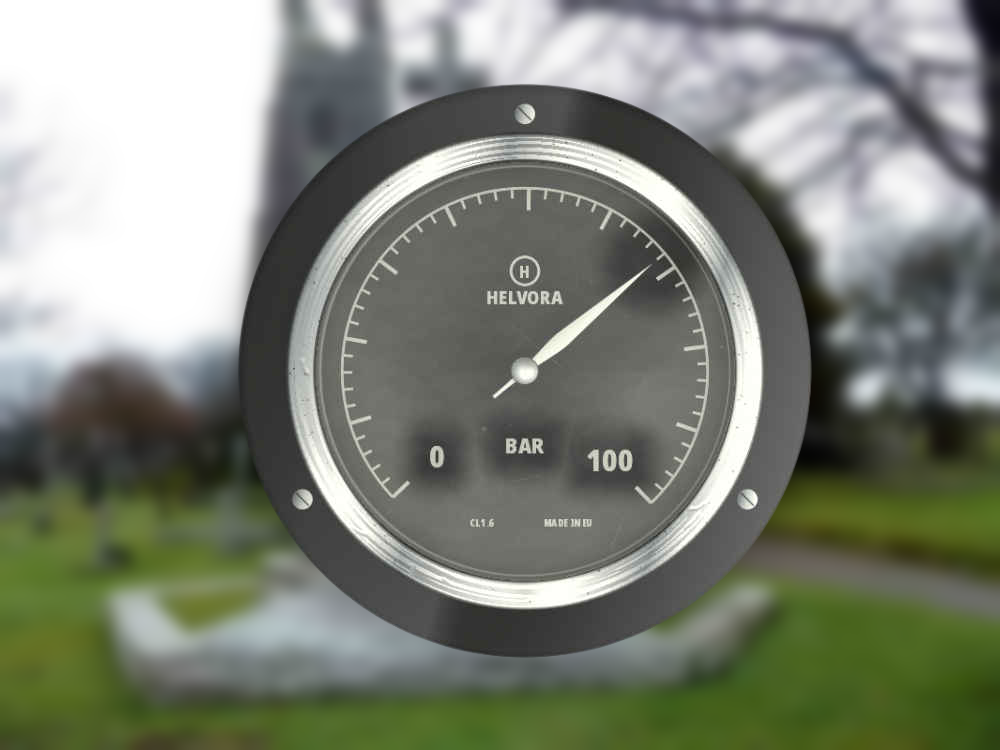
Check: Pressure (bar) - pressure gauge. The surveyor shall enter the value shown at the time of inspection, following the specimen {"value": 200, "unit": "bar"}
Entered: {"value": 68, "unit": "bar"}
